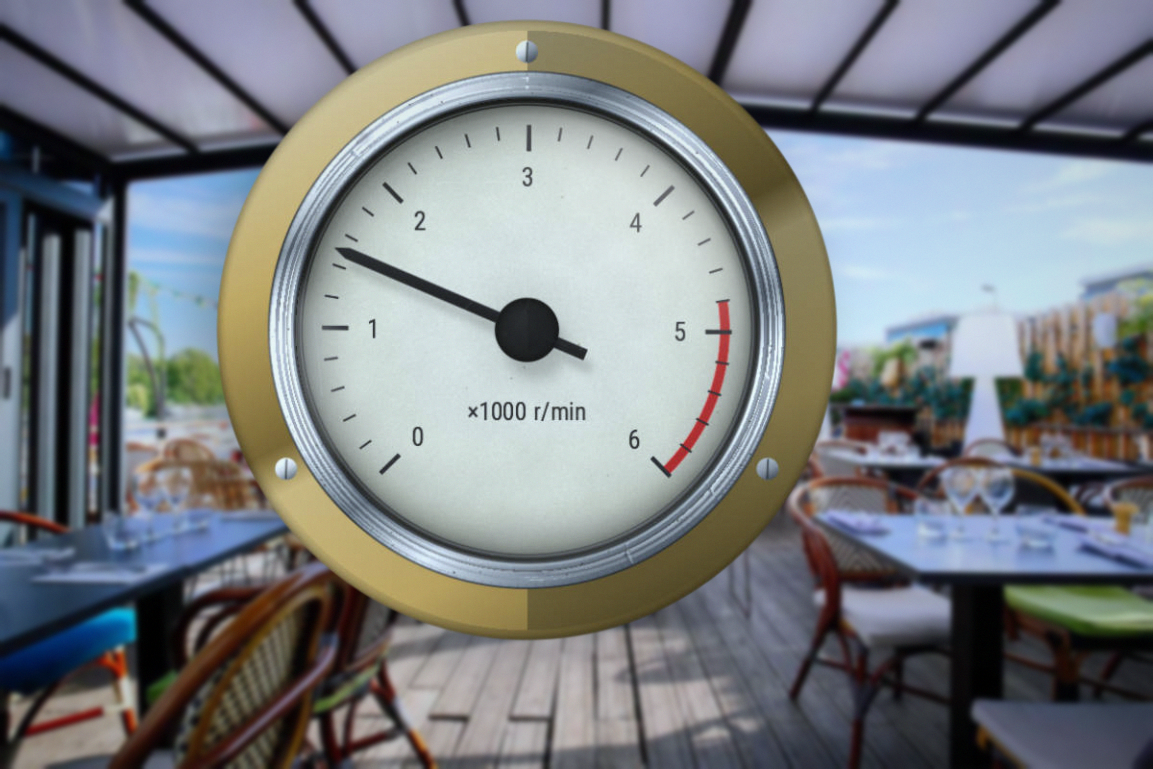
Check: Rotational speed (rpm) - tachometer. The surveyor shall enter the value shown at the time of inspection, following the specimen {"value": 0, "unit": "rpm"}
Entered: {"value": 1500, "unit": "rpm"}
